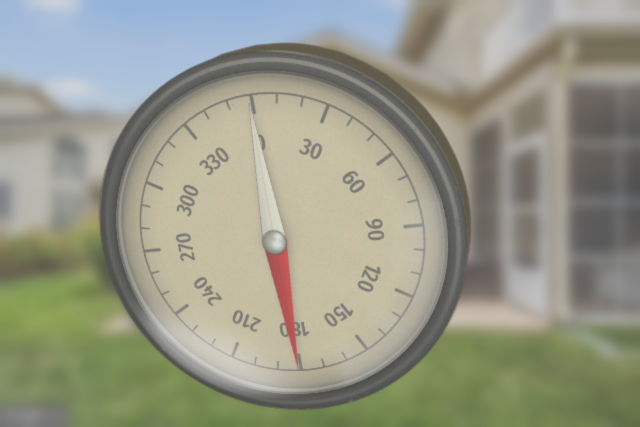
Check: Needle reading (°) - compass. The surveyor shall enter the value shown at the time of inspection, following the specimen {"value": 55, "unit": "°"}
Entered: {"value": 180, "unit": "°"}
